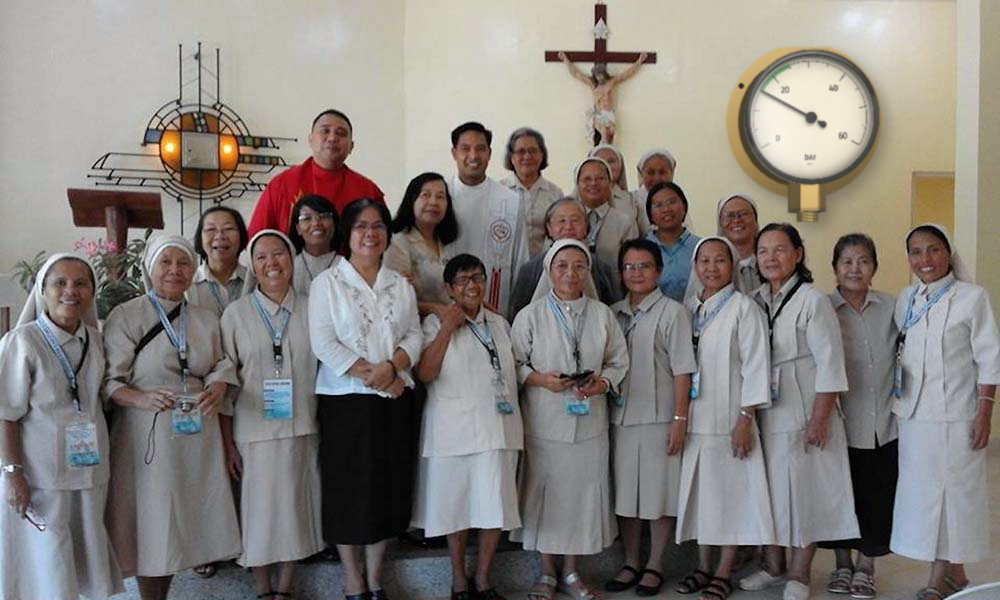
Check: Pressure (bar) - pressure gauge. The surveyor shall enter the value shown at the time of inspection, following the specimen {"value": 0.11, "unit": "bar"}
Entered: {"value": 15, "unit": "bar"}
